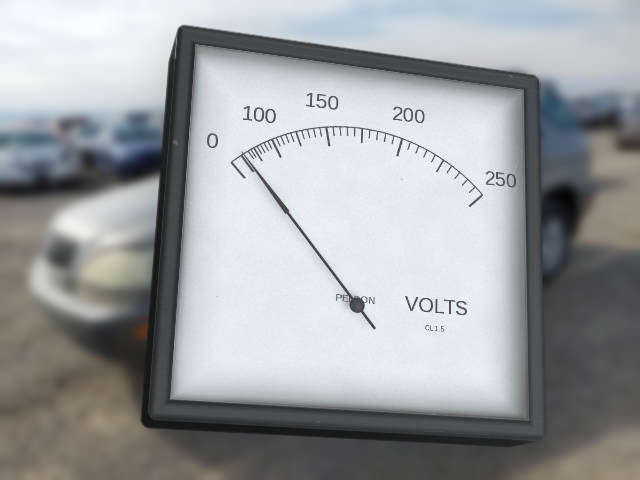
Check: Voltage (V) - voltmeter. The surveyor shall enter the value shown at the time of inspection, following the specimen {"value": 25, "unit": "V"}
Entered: {"value": 50, "unit": "V"}
